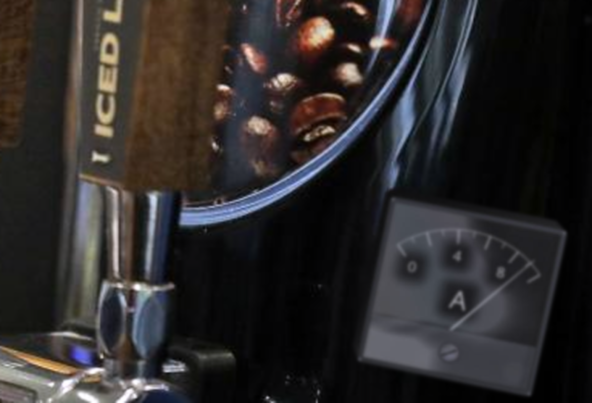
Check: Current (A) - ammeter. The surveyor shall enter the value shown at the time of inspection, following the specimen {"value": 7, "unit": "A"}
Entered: {"value": 9, "unit": "A"}
